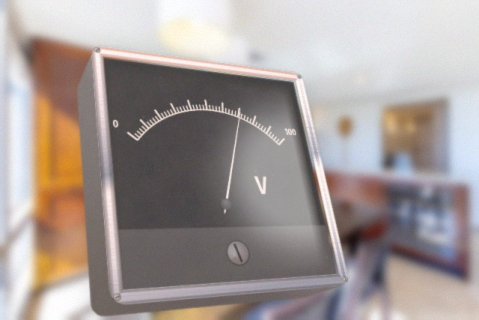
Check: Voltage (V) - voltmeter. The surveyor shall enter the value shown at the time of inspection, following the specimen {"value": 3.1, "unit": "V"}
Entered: {"value": 70, "unit": "V"}
